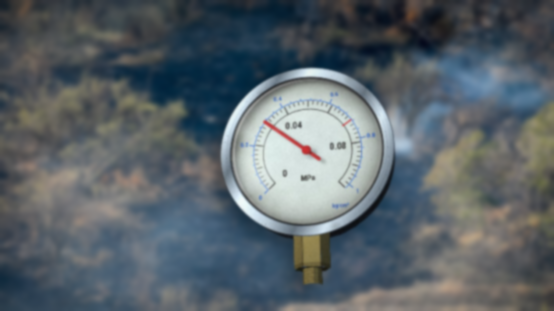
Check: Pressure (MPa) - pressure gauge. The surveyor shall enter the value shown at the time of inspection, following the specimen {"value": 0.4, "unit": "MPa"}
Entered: {"value": 0.03, "unit": "MPa"}
